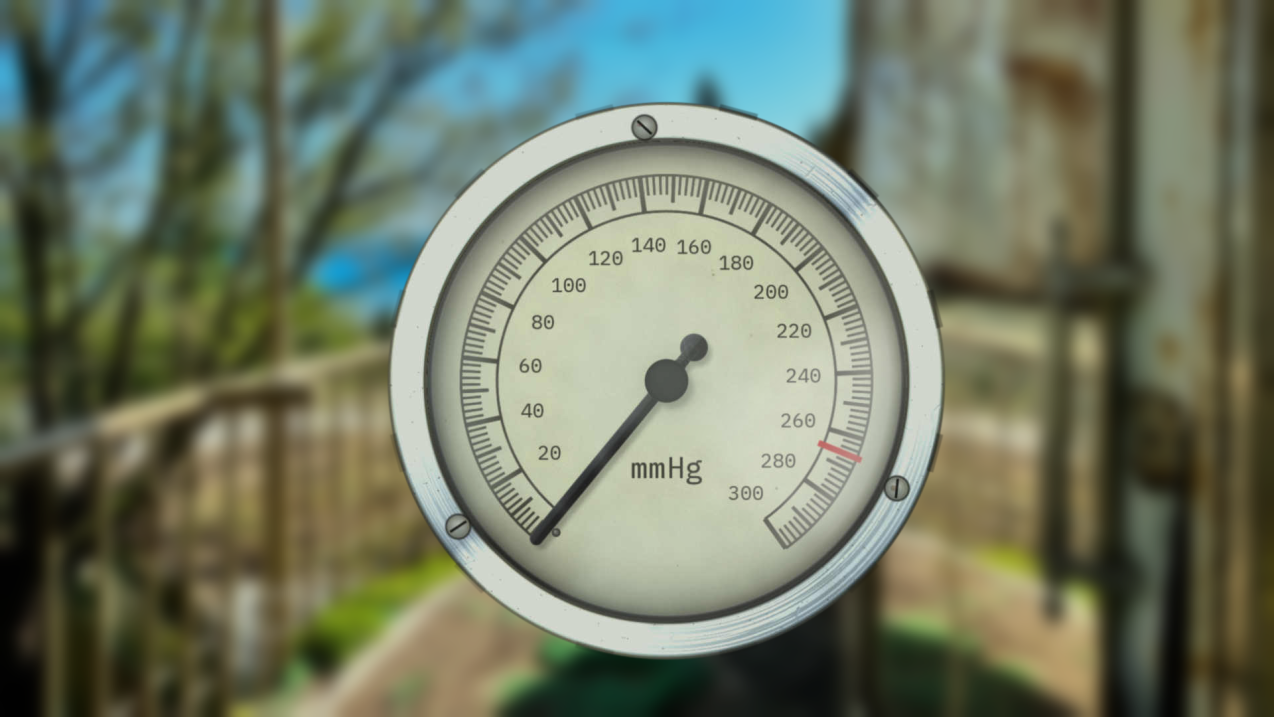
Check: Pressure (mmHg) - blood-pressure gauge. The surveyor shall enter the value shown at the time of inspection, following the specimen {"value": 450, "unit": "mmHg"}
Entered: {"value": 0, "unit": "mmHg"}
